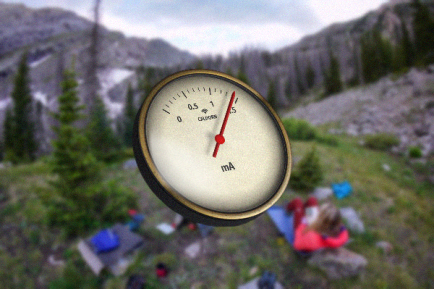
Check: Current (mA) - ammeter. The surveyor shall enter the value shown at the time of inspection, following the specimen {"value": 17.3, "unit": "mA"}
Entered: {"value": 1.4, "unit": "mA"}
